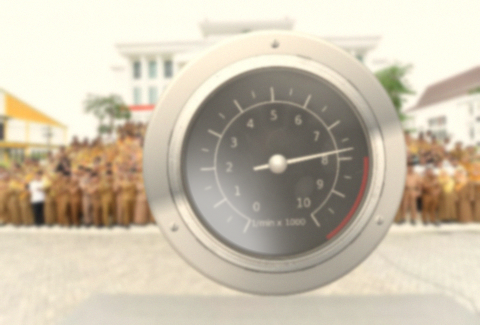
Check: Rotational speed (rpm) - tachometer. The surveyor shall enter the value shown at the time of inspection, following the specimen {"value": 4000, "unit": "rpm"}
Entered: {"value": 7750, "unit": "rpm"}
